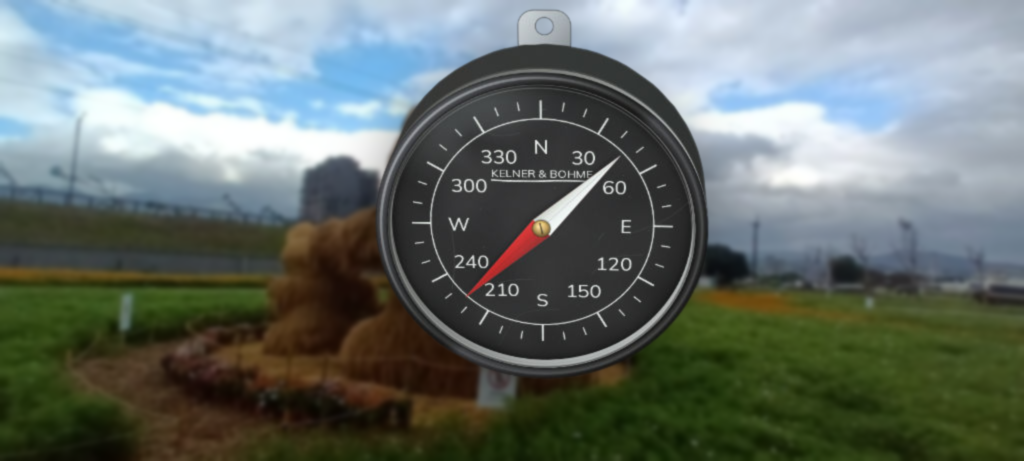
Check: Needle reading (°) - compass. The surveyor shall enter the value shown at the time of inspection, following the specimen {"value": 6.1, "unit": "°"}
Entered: {"value": 225, "unit": "°"}
